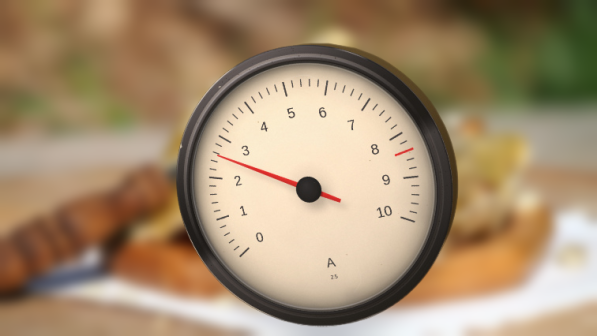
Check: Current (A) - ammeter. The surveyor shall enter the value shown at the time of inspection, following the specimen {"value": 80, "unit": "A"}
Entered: {"value": 2.6, "unit": "A"}
